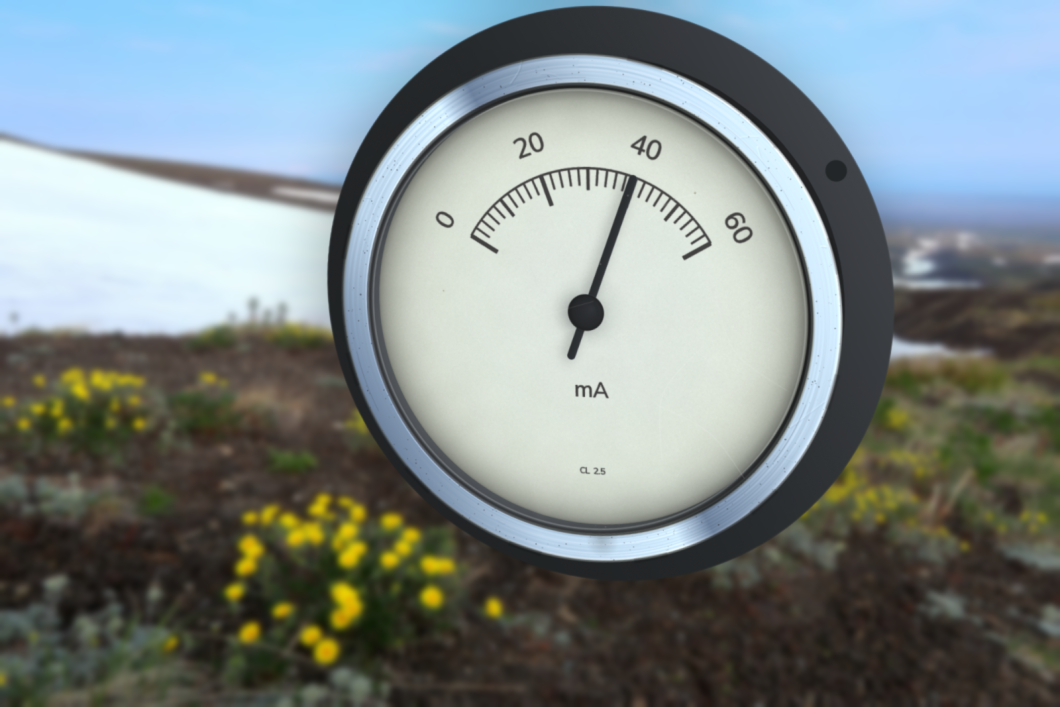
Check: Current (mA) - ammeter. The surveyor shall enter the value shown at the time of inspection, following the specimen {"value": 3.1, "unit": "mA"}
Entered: {"value": 40, "unit": "mA"}
